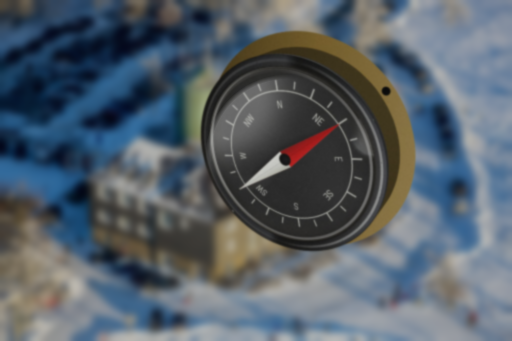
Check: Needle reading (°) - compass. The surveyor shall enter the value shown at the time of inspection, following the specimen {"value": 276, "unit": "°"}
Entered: {"value": 60, "unit": "°"}
